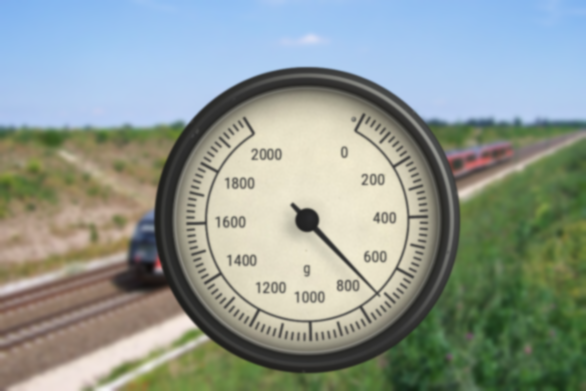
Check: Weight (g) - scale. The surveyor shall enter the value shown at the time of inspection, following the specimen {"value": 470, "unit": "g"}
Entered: {"value": 720, "unit": "g"}
